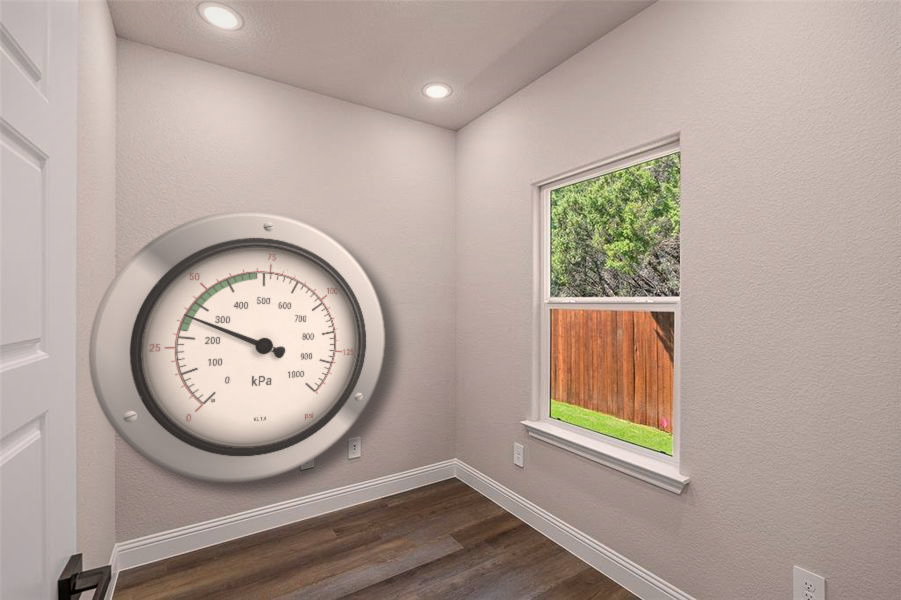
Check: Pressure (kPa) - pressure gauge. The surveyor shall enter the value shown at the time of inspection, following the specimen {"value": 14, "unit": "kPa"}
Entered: {"value": 260, "unit": "kPa"}
